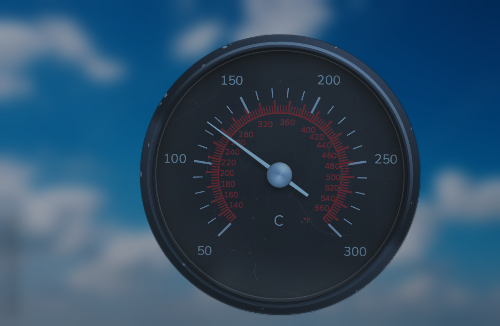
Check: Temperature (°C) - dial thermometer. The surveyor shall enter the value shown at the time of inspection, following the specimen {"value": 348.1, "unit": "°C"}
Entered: {"value": 125, "unit": "°C"}
